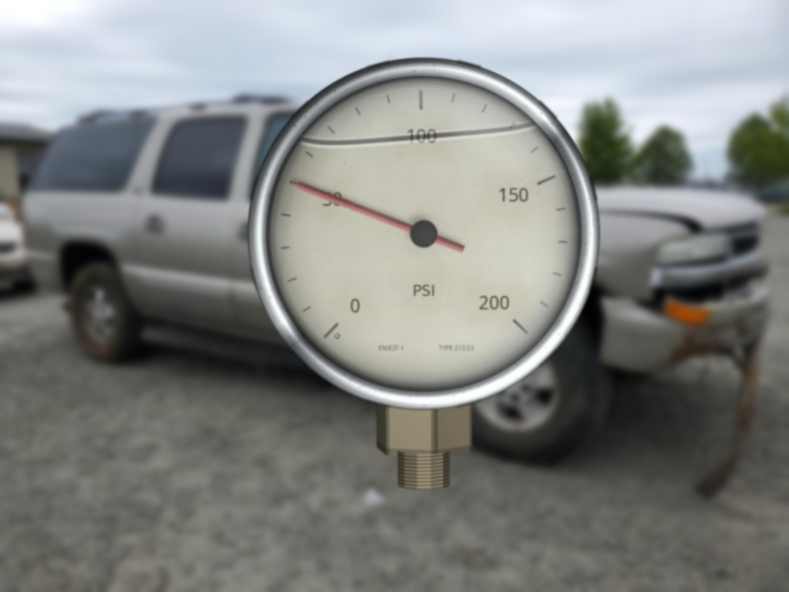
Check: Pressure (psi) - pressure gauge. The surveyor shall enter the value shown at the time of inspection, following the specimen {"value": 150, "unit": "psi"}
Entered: {"value": 50, "unit": "psi"}
